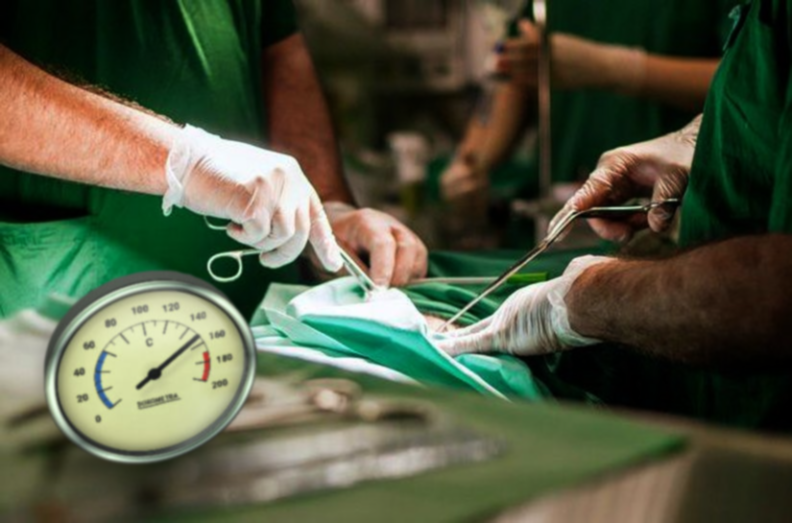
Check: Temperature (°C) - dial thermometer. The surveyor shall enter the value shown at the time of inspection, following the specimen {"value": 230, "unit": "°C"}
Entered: {"value": 150, "unit": "°C"}
